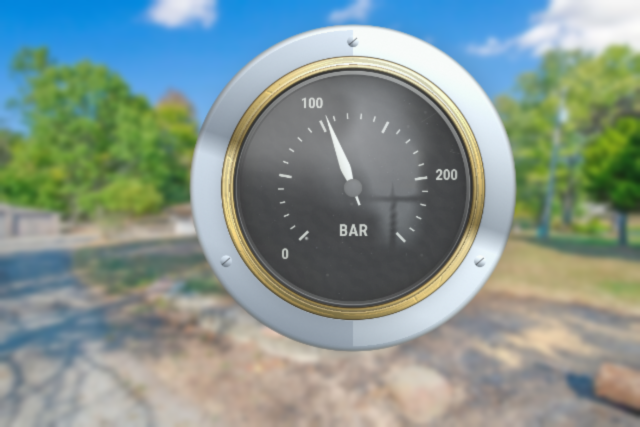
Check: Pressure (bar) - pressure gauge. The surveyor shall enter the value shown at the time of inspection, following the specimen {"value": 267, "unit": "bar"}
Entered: {"value": 105, "unit": "bar"}
